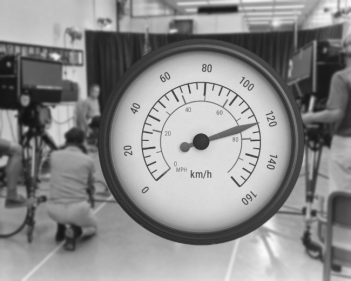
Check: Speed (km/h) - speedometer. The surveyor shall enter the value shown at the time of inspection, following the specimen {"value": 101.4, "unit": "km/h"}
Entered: {"value": 120, "unit": "km/h"}
